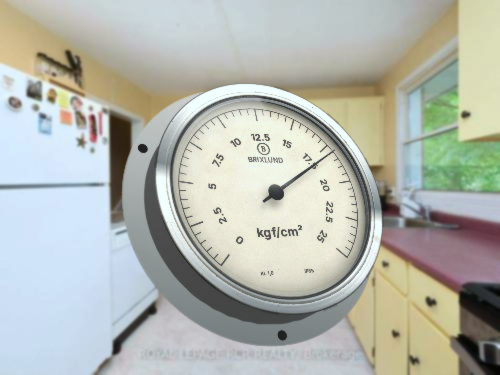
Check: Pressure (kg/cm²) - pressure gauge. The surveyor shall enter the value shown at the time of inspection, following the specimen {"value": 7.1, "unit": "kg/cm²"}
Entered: {"value": 18, "unit": "kg/cm²"}
